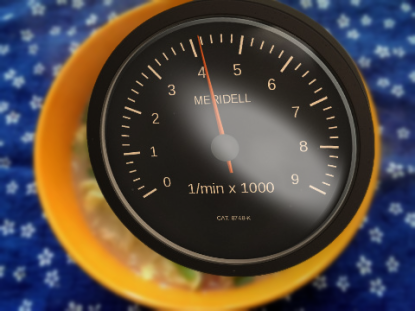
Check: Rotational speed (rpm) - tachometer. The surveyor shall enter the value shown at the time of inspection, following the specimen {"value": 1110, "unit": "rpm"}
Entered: {"value": 4200, "unit": "rpm"}
